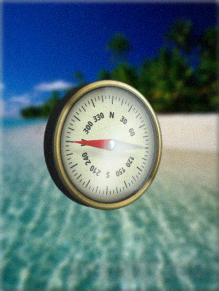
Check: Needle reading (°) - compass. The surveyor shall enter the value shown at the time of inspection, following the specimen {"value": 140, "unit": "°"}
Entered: {"value": 270, "unit": "°"}
